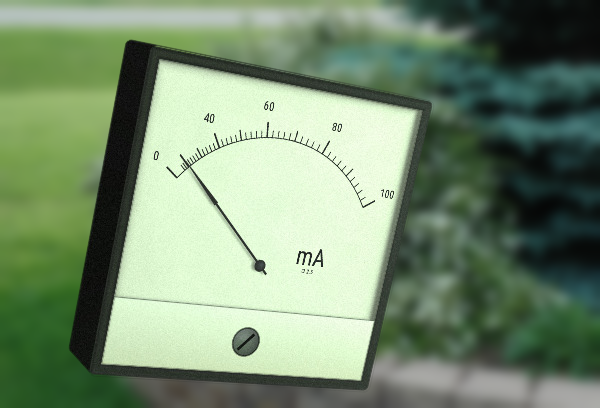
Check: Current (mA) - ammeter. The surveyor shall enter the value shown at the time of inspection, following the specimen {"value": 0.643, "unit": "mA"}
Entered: {"value": 20, "unit": "mA"}
